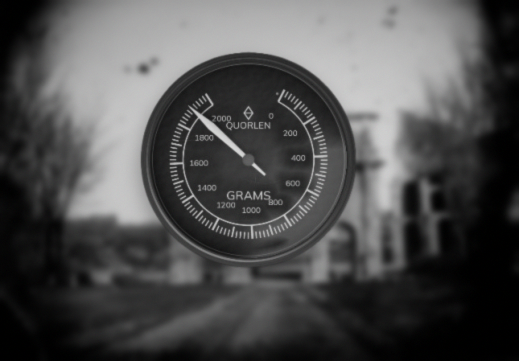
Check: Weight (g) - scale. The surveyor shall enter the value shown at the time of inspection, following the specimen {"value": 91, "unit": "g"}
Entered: {"value": 1900, "unit": "g"}
